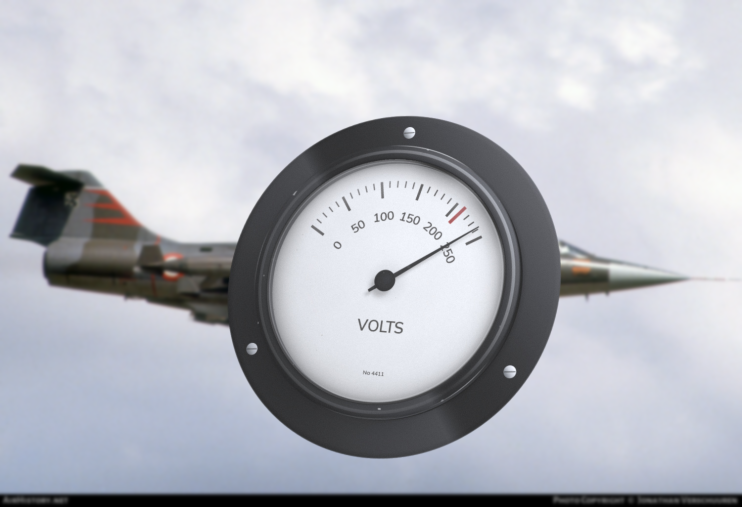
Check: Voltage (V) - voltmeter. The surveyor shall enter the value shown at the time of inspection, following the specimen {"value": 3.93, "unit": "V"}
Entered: {"value": 240, "unit": "V"}
